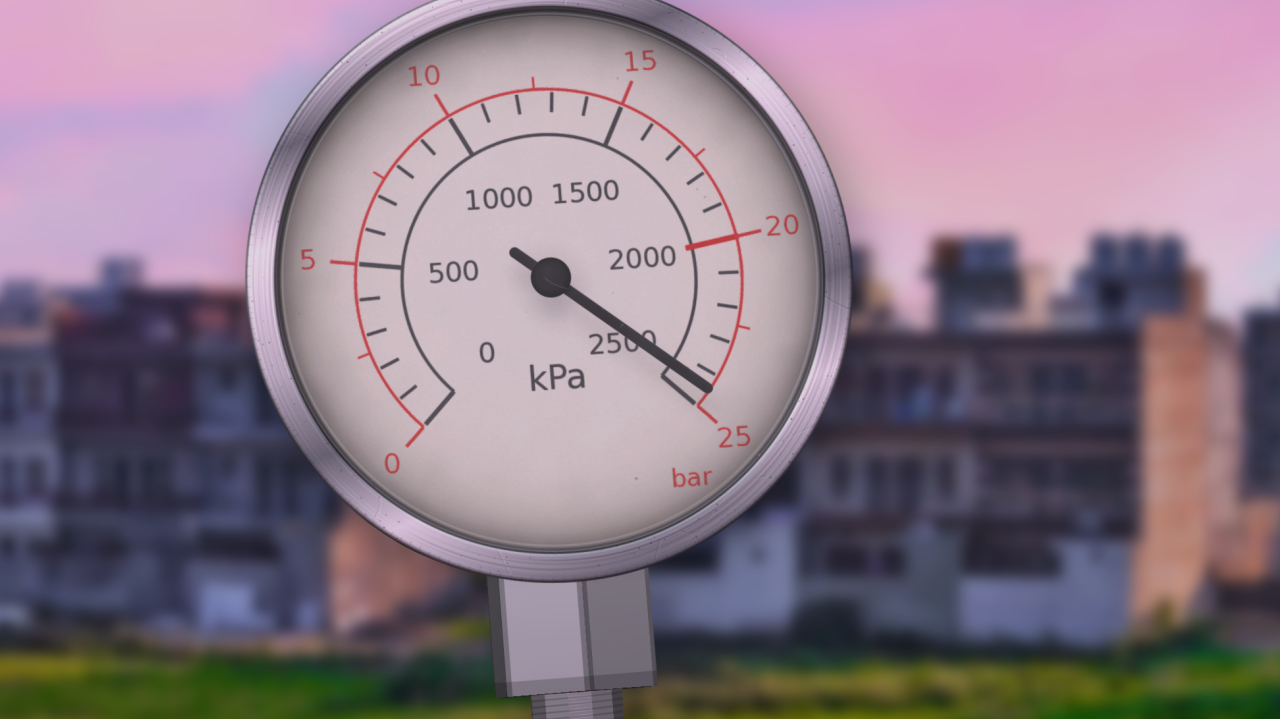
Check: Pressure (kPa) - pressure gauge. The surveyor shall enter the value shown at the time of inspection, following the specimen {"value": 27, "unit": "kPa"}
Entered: {"value": 2450, "unit": "kPa"}
